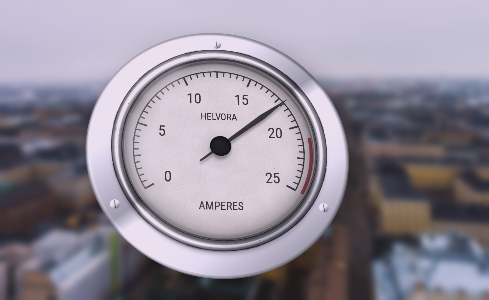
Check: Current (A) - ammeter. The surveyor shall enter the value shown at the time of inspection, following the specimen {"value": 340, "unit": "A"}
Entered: {"value": 18, "unit": "A"}
